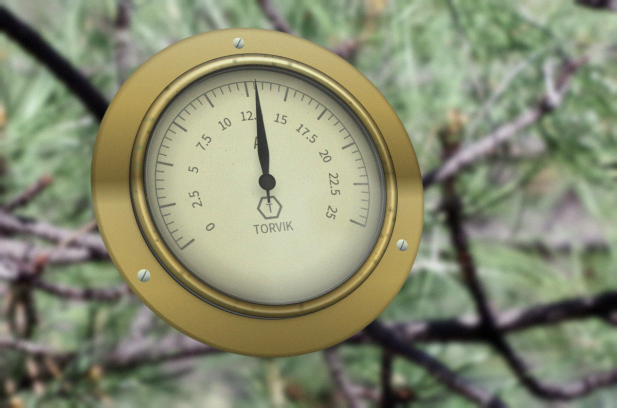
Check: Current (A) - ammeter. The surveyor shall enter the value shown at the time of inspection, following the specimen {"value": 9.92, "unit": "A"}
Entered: {"value": 13, "unit": "A"}
